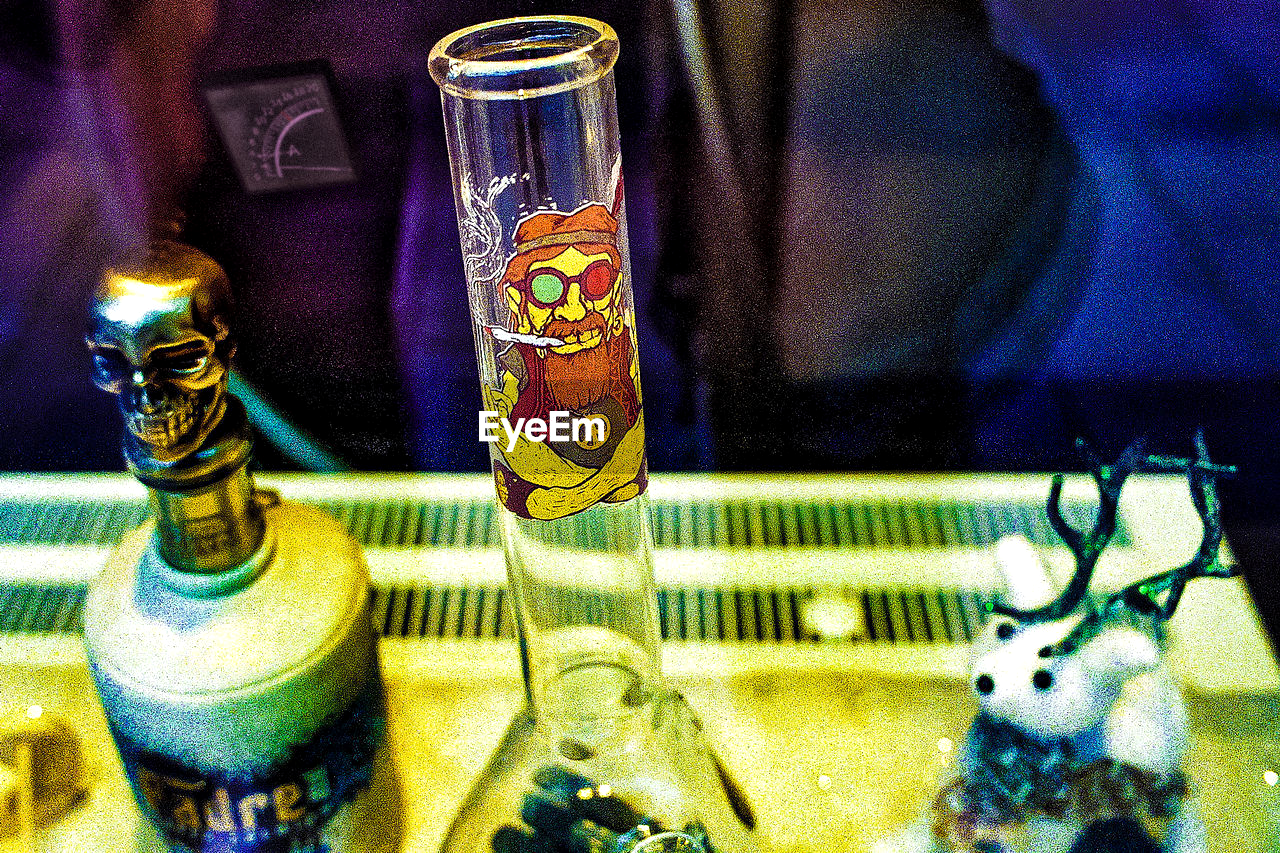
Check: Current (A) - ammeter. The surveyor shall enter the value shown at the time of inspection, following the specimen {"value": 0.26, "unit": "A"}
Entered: {"value": 2, "unit": "A"}
